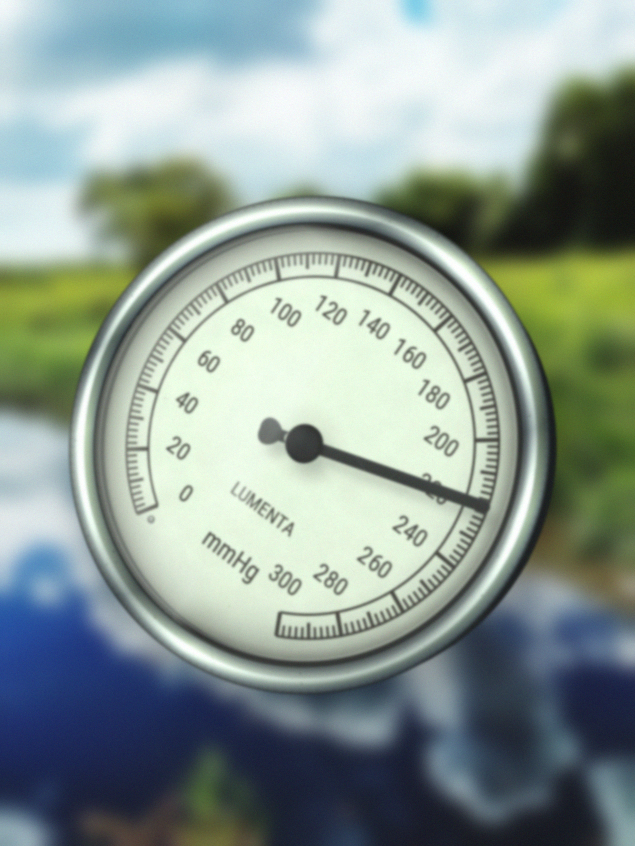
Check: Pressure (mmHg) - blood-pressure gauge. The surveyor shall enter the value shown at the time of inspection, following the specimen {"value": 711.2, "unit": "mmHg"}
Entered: {"value": 220, "unit": "mmHg"}
